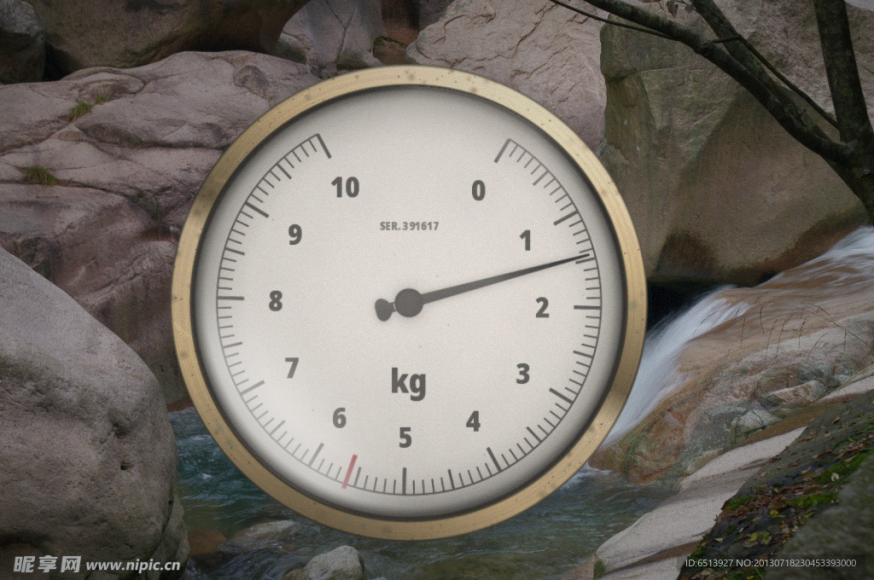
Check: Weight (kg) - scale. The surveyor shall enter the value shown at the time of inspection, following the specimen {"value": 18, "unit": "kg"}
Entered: {"value": 1.45, "unit": "kg"}
